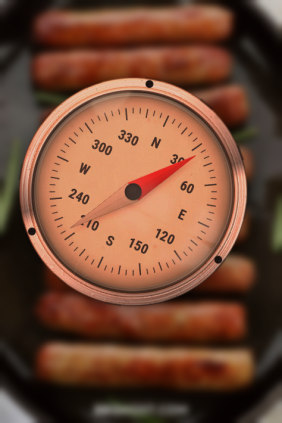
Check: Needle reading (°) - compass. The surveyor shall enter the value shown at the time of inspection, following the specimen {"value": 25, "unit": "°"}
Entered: {"value": 35, "unit": "°"}
